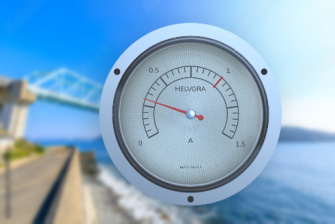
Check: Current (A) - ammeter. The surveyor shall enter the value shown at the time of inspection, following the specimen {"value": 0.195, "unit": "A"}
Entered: {"value": 0.3, "unit": "A"}
